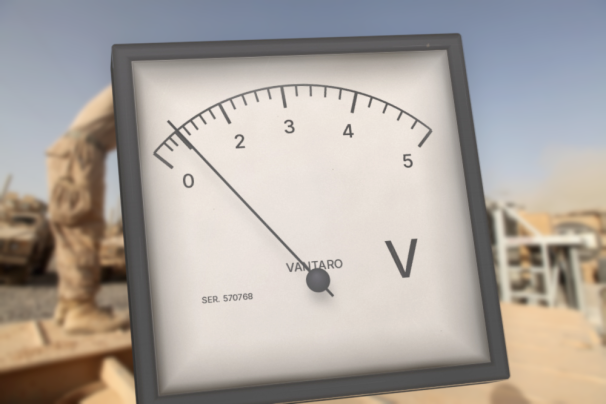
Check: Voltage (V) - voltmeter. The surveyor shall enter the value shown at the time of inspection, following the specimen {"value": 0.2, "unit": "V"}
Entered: {"value": 1, "unit": "V"}
